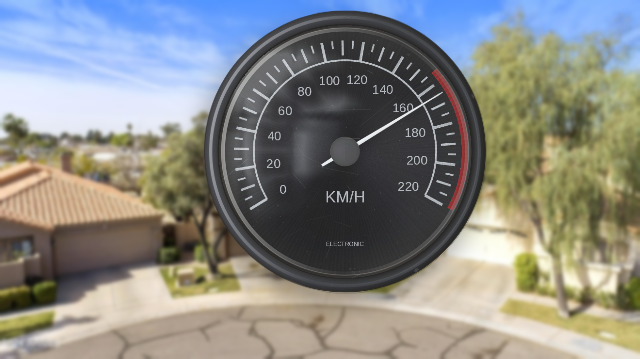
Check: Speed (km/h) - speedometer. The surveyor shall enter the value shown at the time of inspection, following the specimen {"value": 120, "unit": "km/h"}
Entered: {"value": 165, "unit": "km/h"}
